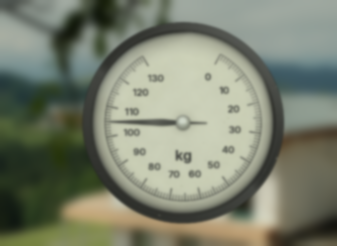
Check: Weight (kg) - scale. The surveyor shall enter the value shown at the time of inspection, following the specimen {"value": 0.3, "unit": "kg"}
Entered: {"value": 105, "unit": "kg"}
